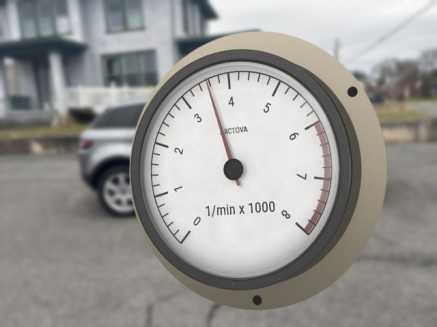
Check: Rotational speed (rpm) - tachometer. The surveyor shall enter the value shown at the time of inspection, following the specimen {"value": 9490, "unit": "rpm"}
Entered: {"value": 3600, "unit": "rpm"}
